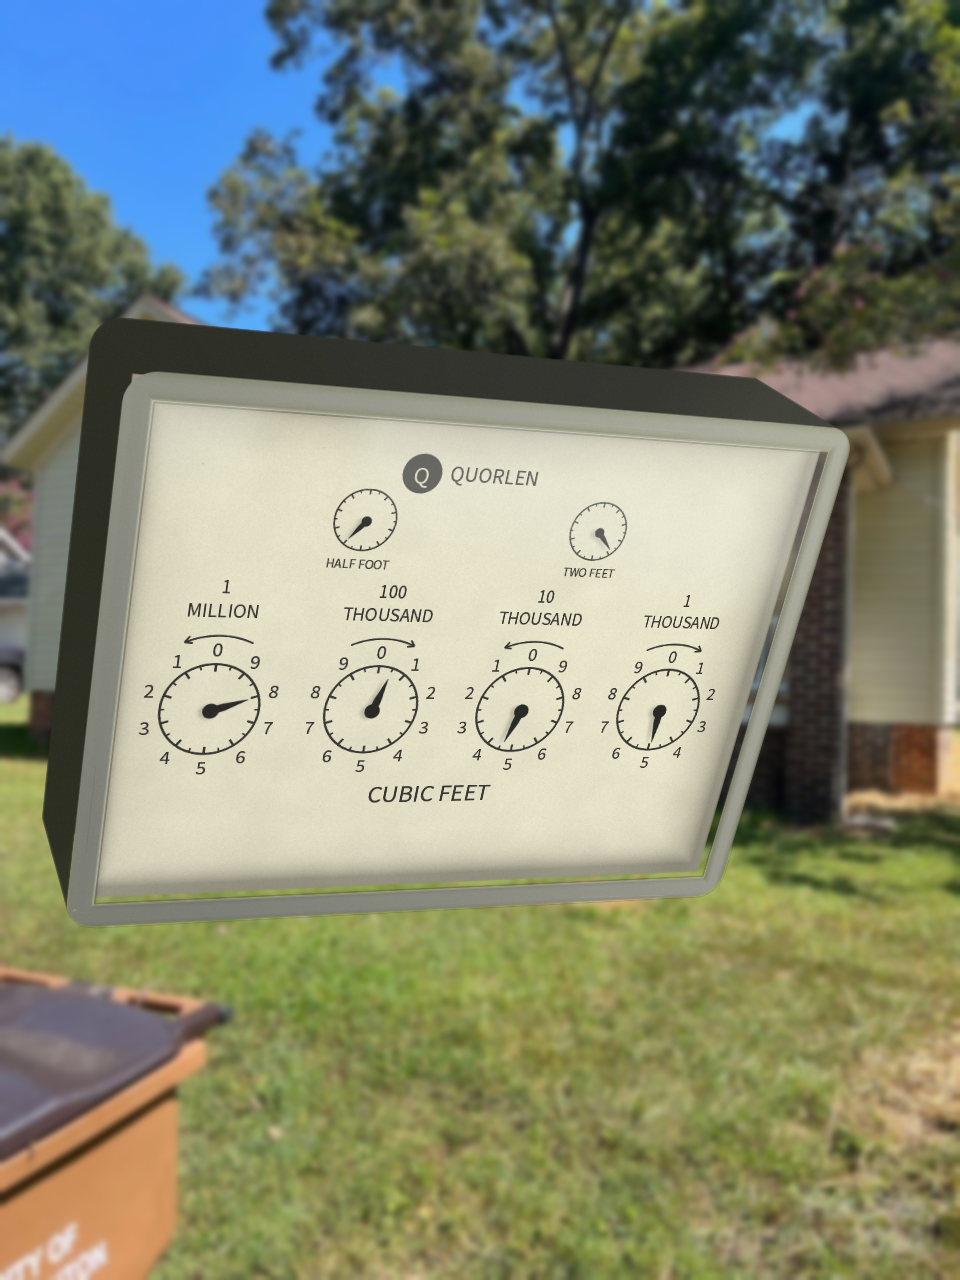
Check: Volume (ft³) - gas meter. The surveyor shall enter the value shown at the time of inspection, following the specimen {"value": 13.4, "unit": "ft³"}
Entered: {"value": 804500, "unit": "ft³"}
